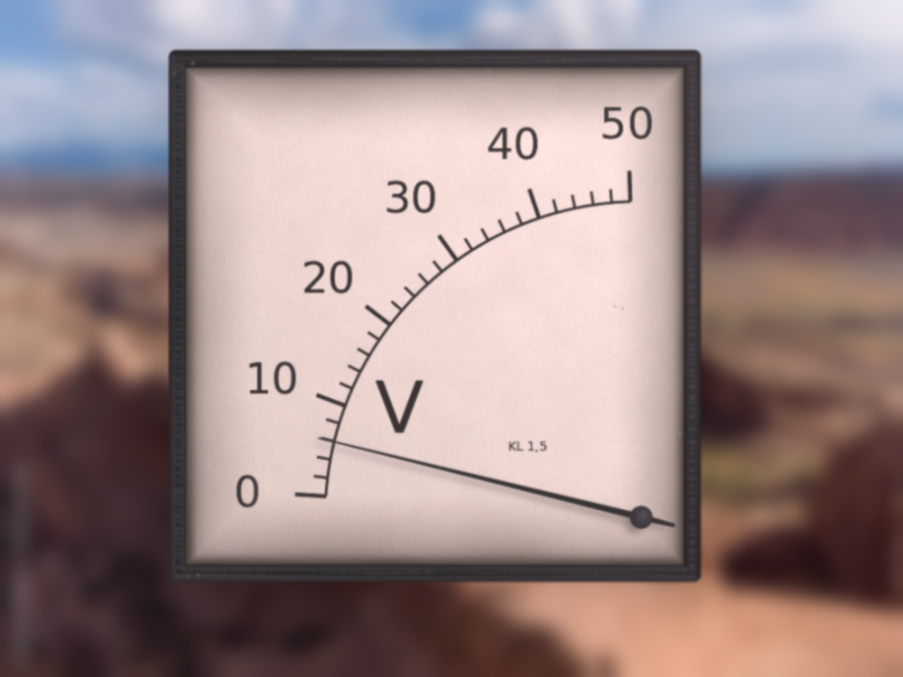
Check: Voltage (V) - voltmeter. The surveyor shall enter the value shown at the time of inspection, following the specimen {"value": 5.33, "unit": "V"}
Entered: {"value": 6, "unit": "V"}
